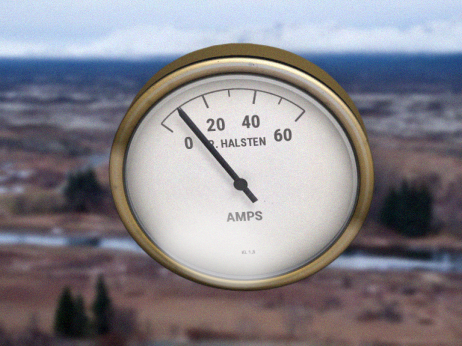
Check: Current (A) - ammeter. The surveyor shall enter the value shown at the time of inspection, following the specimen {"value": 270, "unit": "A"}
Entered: {"value": 10, "unit": "A"}
